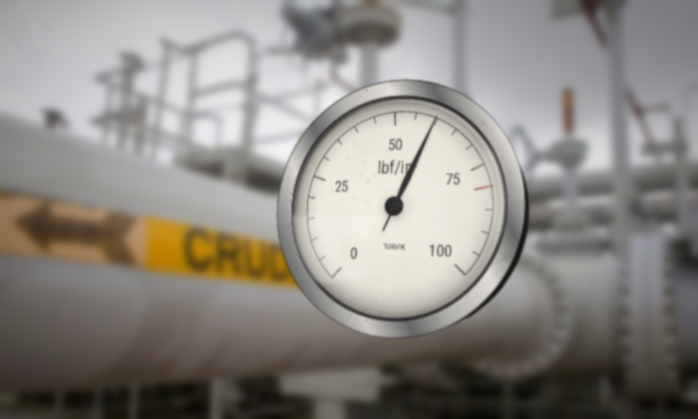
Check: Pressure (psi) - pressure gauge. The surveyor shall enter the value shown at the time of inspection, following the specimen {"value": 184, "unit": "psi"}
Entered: {"value": 60, "unit": "psi"}
